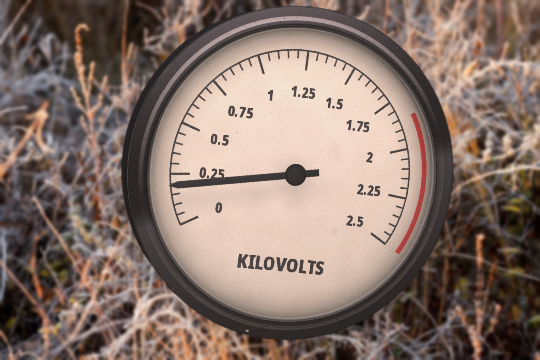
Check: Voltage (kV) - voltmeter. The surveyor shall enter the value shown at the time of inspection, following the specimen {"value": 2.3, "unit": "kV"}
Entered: {"value": 0.2, "unit": "kV"}
